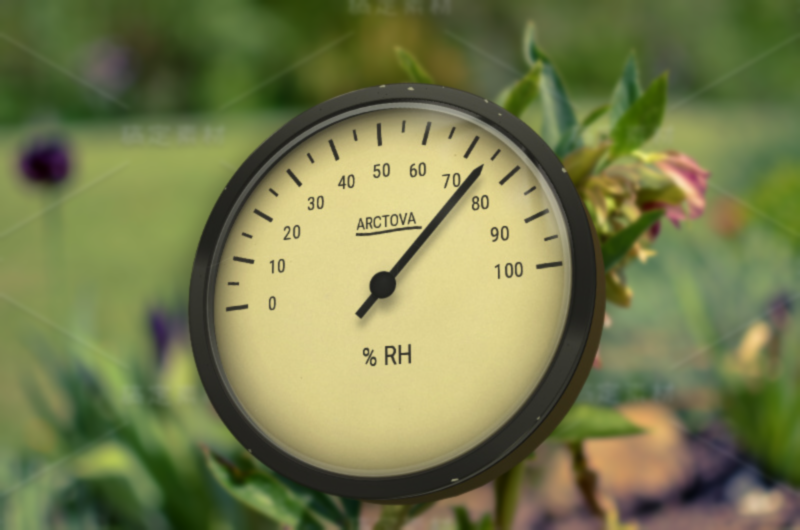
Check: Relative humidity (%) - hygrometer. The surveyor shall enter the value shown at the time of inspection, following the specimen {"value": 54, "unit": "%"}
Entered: {"value": 75, "unit": "%"}
